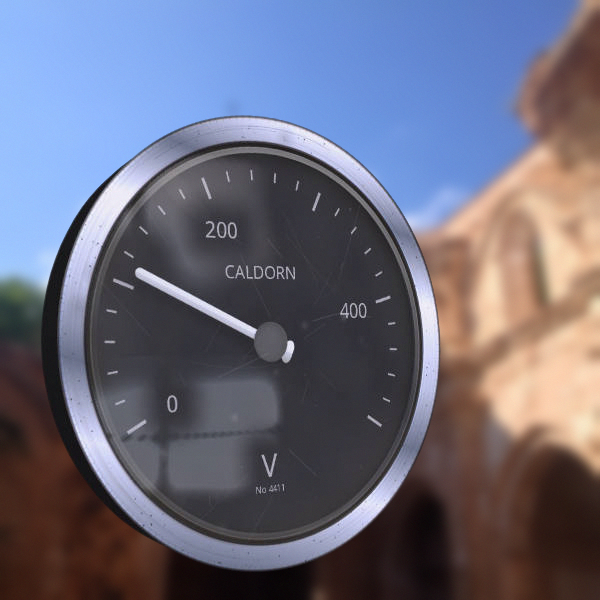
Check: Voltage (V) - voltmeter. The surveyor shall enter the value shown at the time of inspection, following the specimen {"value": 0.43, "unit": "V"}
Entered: {"value": 110, "unit": "V"}
